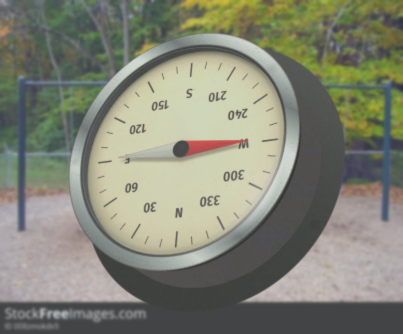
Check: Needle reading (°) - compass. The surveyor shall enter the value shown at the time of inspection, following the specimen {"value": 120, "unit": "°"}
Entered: {"value": 270, "unit": "°"}
